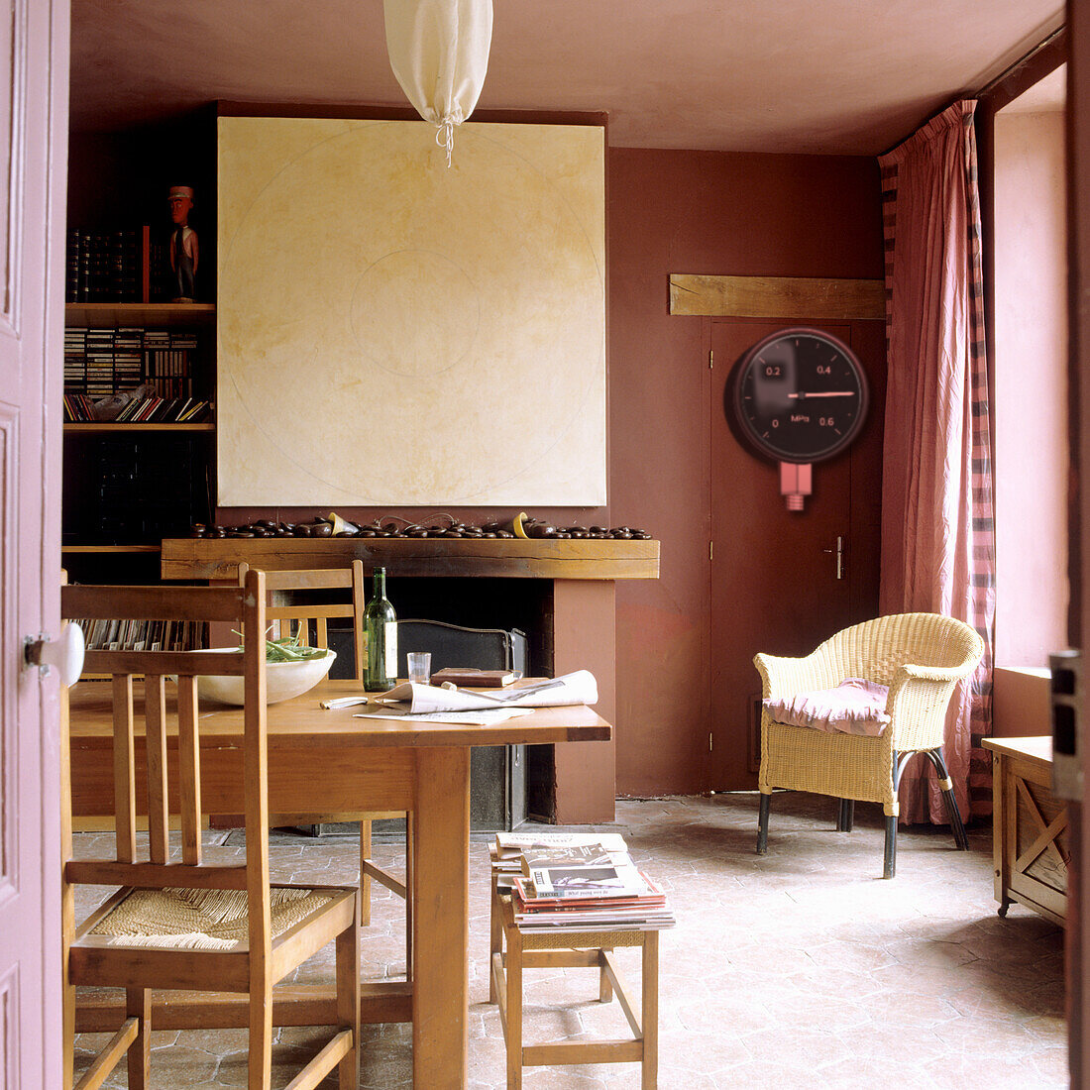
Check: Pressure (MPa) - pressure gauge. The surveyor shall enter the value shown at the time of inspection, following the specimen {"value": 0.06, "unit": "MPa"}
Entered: {"value": 0.5, "unit": "MPa"}
